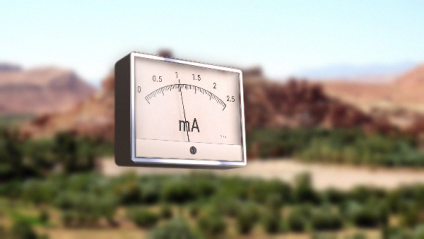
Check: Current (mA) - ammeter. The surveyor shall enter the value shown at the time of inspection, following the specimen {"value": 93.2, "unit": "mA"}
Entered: {"value": 1, "unit": "mA"}
